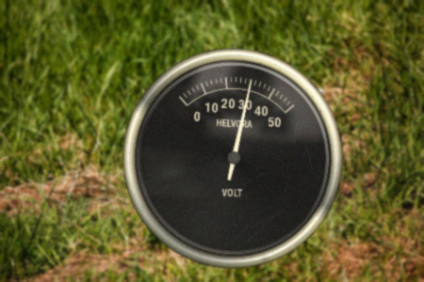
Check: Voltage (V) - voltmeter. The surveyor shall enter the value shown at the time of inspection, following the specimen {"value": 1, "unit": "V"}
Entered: {"value": 30, "unit": "V"}
